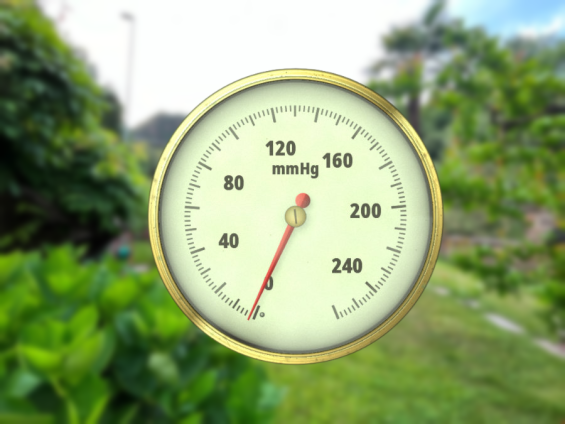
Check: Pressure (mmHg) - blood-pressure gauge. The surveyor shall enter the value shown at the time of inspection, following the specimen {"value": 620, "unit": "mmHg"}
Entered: {"value": 2, "unit": "mmHg"}
